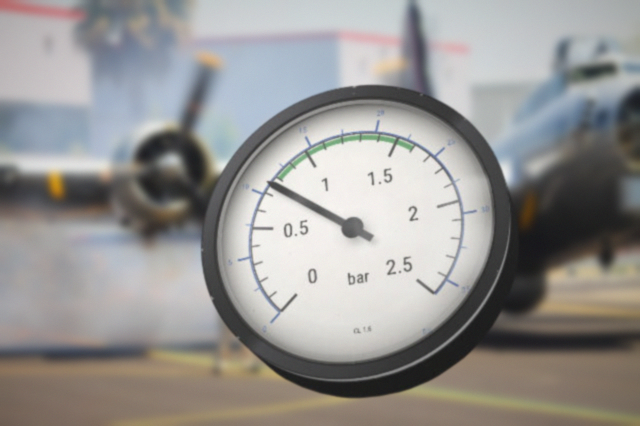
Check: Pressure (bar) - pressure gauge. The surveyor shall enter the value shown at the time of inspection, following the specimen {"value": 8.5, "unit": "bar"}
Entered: {"value": 0.75, "unit": "bar"}
